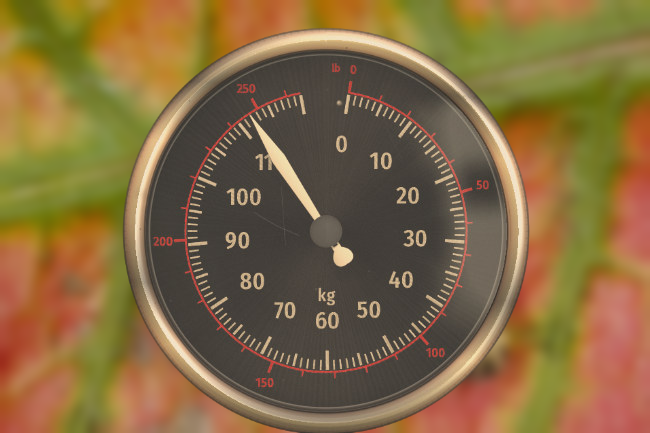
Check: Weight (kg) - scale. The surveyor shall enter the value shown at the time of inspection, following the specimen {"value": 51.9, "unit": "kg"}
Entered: {"value": 112, "unit": "kg"}
